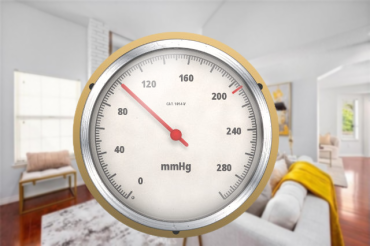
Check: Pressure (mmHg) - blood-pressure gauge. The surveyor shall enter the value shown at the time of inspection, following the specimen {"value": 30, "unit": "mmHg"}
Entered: {"value": 100, "unit": "mmHg"}
